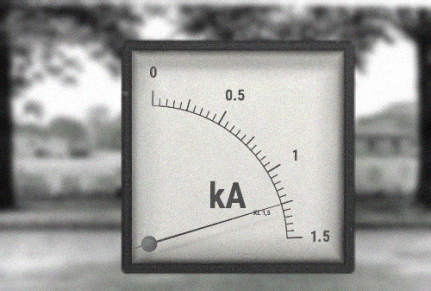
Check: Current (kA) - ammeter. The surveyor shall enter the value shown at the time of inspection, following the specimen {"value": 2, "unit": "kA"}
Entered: {"value": 1.25, "unit": "kA"}
